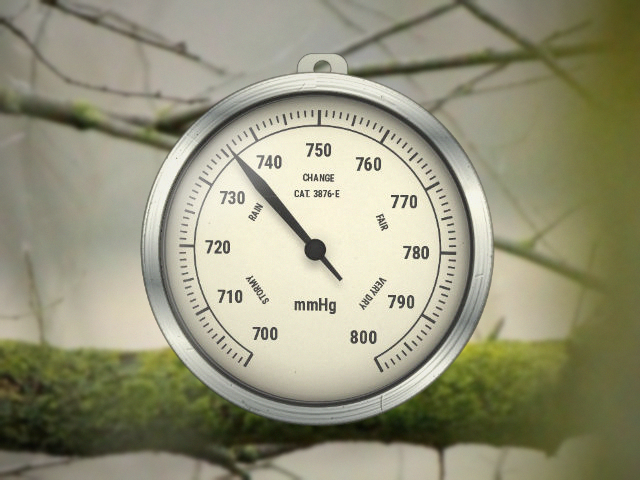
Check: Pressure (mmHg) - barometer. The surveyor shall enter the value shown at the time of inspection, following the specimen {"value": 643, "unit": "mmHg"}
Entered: {"value": 736, "unit": "mmHg"}
